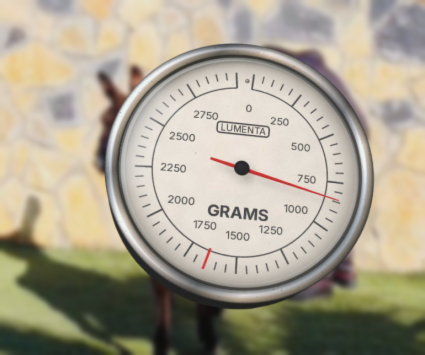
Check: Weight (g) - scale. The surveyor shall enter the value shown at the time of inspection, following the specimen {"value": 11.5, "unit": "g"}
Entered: {"value": 850, "unit": "g"}
